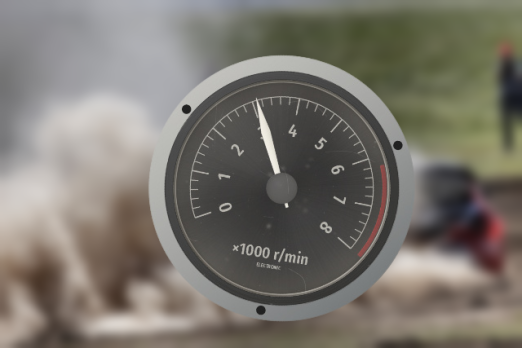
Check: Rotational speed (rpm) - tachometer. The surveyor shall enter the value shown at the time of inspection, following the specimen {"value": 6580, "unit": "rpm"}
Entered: {"value": 3100, "unit": "rpm"}
